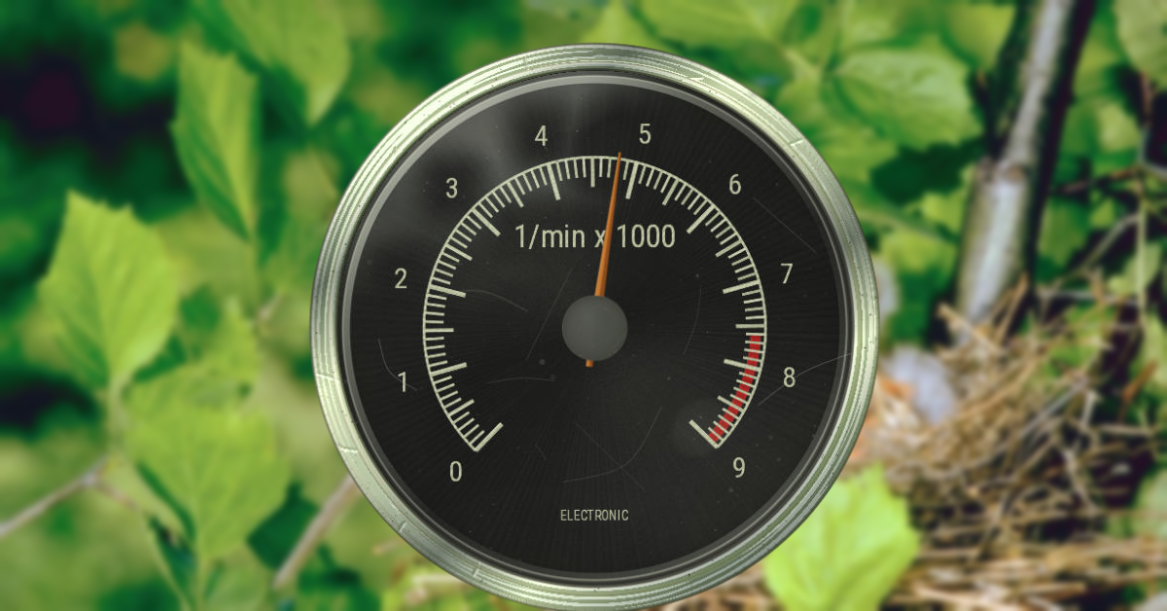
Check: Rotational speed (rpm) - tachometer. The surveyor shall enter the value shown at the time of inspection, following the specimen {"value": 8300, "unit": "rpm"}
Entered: {"value": 4800, "unit": "rpm"}
